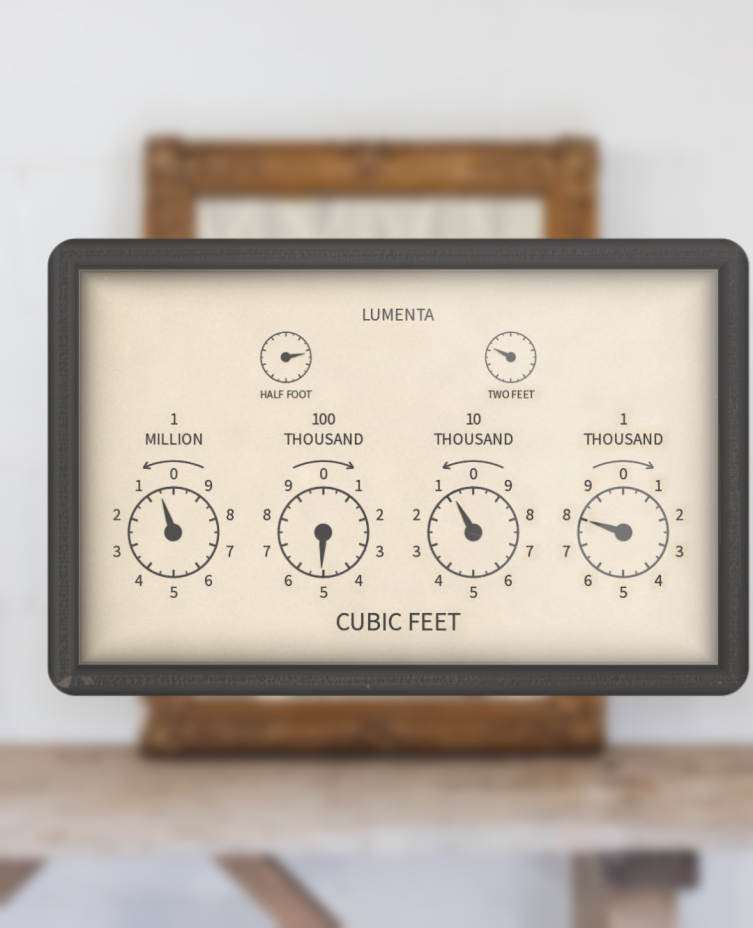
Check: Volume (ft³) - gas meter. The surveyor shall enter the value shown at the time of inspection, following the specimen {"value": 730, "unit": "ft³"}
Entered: {"value": 50800, "unit": "ft³"}
